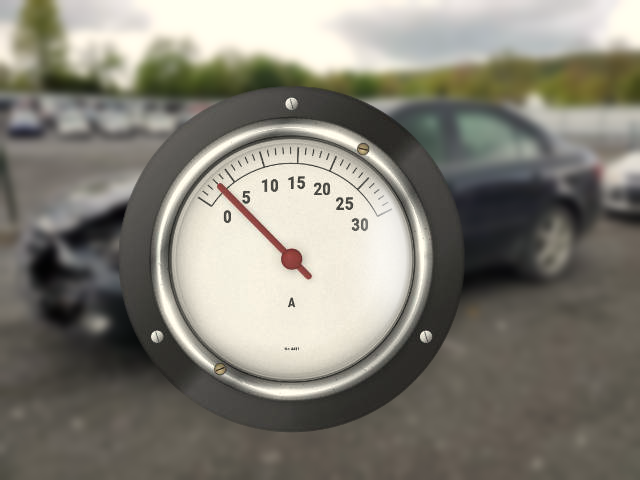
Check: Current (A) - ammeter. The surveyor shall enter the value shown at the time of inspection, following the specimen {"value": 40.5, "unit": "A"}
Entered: {"value": 3, "unit": "A"}
